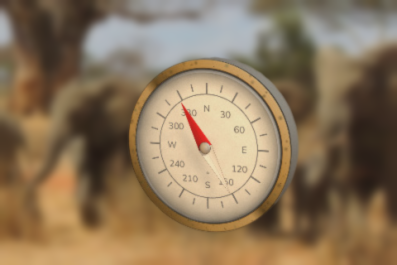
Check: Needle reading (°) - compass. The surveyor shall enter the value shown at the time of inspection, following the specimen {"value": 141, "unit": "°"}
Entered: {"value": 330, "unit": "°"}
